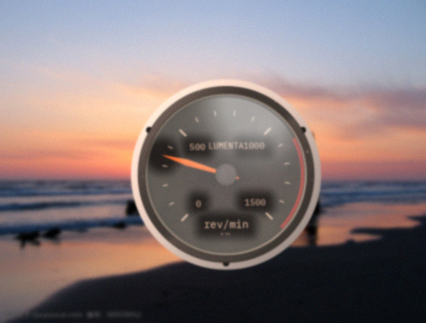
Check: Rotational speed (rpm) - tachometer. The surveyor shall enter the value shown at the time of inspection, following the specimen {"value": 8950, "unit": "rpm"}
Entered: {"value": 350, "unit": "rpm"}
